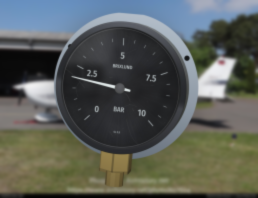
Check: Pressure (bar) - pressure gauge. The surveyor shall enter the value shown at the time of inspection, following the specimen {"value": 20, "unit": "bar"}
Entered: {"value": 2, "unit": "bar"}
